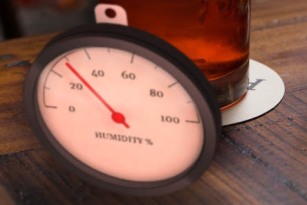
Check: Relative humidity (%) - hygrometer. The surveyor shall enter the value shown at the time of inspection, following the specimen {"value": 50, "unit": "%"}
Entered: {"value": 30, "unit": "%"}
